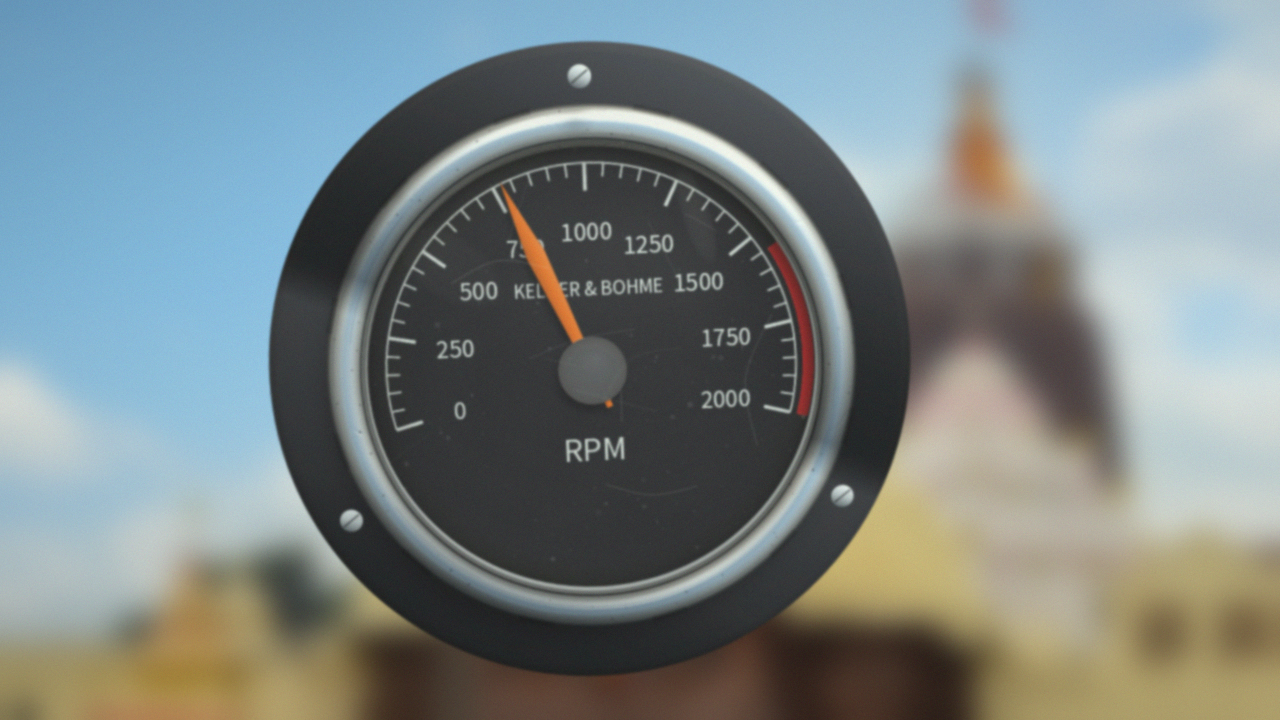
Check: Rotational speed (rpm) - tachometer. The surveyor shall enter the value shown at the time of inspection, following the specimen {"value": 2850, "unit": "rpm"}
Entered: {"value": 775, "unit": "rpm"}
